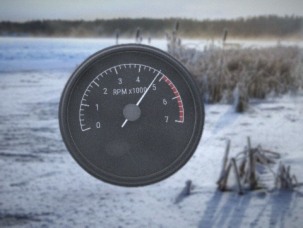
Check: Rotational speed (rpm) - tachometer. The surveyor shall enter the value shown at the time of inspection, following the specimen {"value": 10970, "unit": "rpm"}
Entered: {"value": 4800, "unit": "rpm"}
